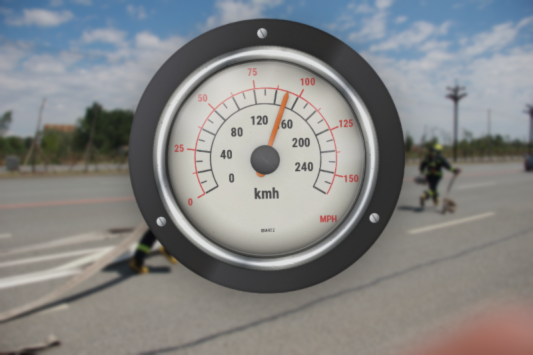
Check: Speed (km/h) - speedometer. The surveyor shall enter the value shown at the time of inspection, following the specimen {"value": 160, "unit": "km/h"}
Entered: {"value": 150, "unit": "km/h"}
